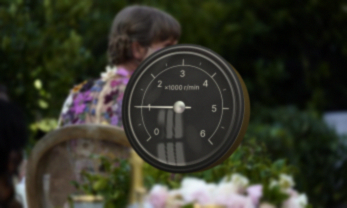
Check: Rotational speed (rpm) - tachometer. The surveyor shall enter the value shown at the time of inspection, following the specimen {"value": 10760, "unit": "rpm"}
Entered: {"value": 1000, "unit": "rpm"}
